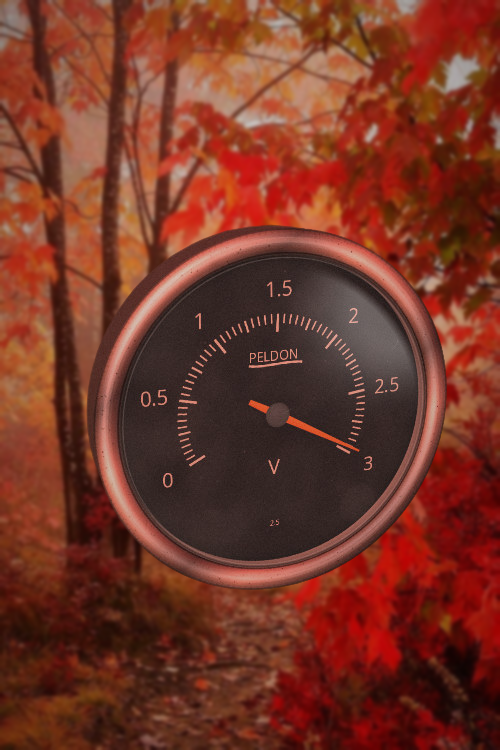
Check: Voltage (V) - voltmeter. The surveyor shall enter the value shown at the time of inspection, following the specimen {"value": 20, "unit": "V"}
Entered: {"value": 2.95, "unit": "V"}
